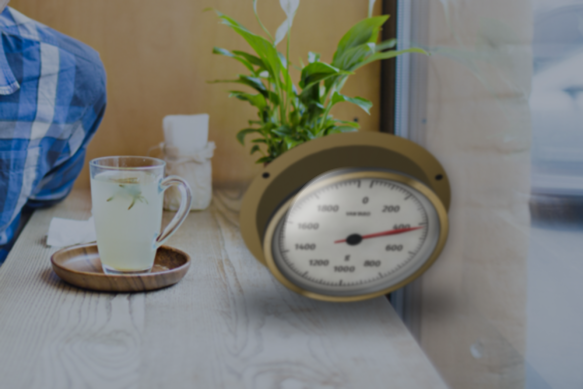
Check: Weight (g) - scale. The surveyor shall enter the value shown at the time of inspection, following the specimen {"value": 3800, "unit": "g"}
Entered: {"value": 400, "unit": "g"}
